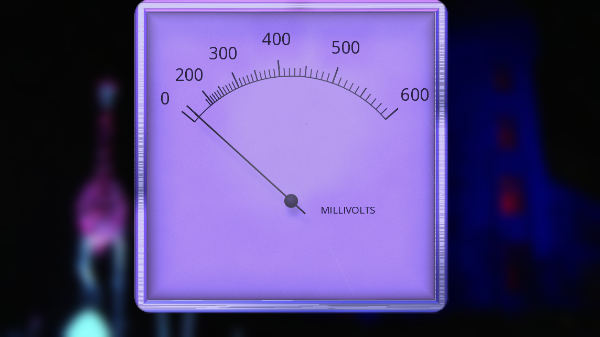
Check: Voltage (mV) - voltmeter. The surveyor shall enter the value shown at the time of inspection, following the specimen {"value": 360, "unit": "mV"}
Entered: {"value": 100, "unit": "mV"}
